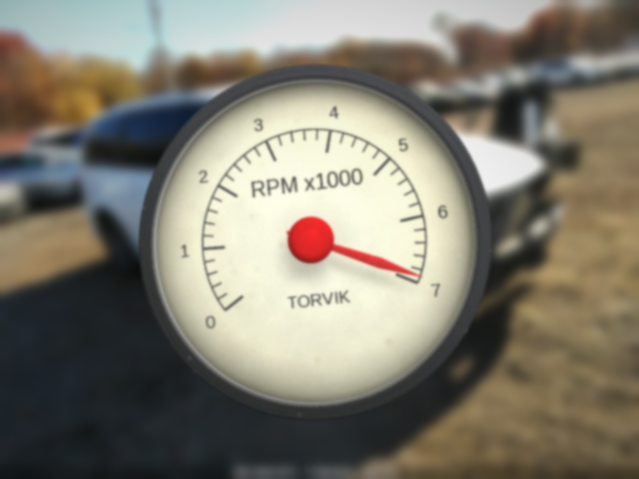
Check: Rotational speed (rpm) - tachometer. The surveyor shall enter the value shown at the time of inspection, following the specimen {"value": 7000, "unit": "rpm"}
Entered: {"value": 6900, "unit": "rpm"}
